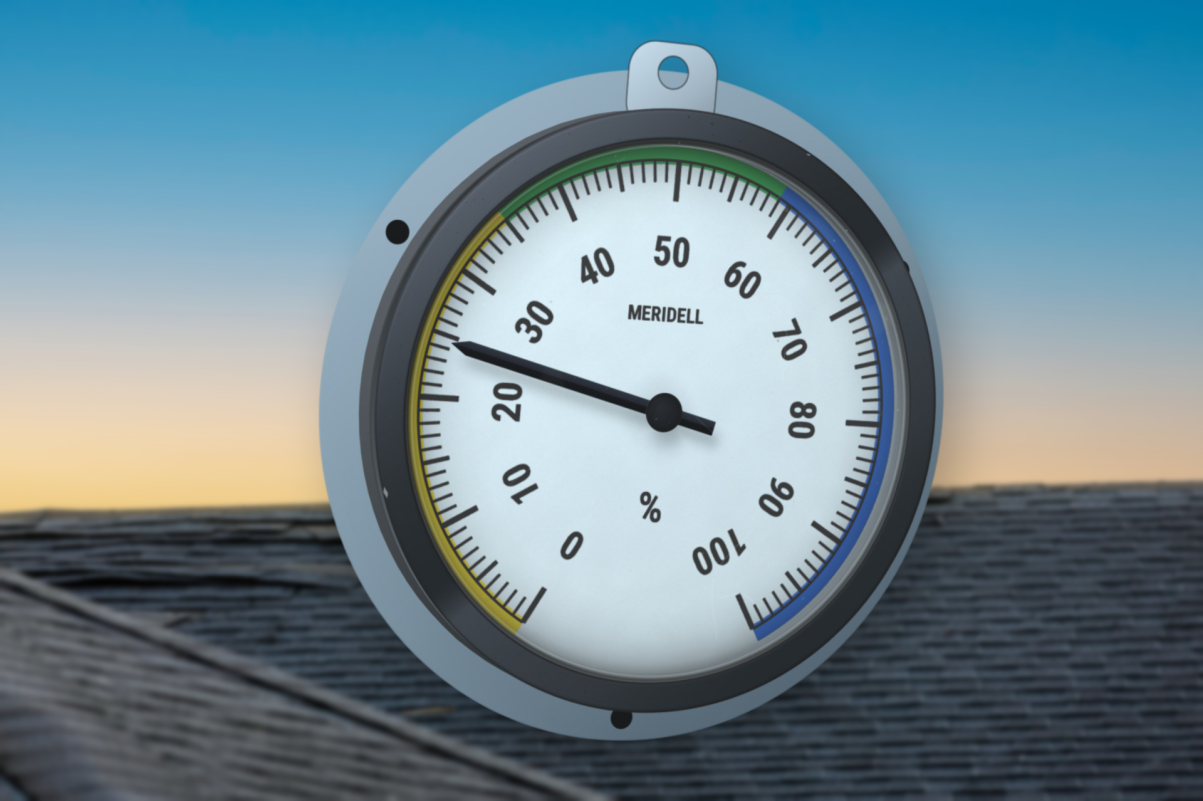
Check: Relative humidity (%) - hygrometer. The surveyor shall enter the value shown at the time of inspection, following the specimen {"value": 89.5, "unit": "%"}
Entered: {"value": 24.5, "unit": "%"}
